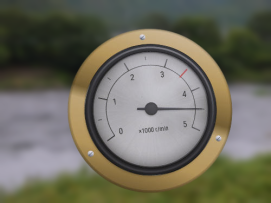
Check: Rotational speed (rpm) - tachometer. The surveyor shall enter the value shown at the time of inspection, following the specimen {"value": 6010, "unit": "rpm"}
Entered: {"value": 4500, "unit": "rpm"}
